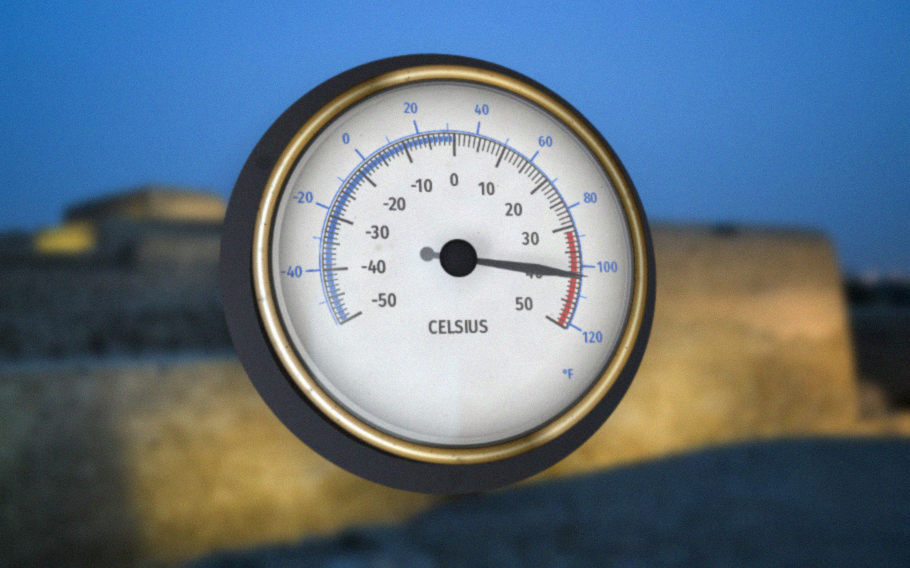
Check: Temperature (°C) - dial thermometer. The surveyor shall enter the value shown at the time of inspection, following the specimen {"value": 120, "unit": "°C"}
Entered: {"value": 40, "unit": "°C"}
